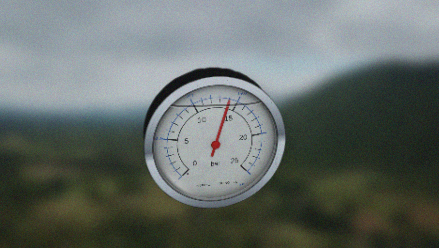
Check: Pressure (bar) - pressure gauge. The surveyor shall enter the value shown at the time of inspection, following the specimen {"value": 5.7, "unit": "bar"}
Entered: {"value": 14, "unit": "bar"}
